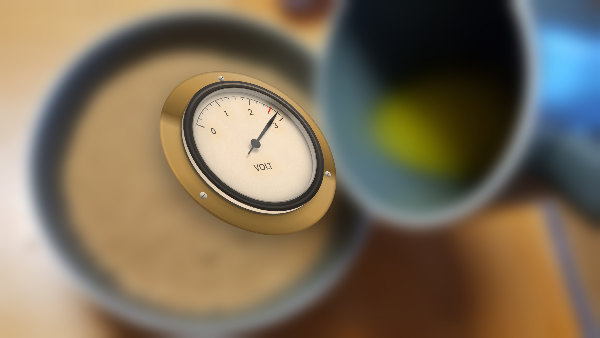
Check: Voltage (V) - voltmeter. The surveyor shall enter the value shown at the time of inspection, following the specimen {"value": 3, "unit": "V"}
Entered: {"value": 2.8, "unit": "V"}
